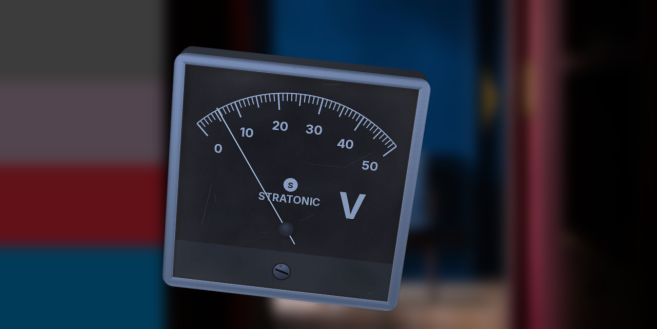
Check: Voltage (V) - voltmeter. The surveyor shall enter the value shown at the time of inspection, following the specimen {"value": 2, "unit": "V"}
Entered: {"value": 6, "unit": "V"}
